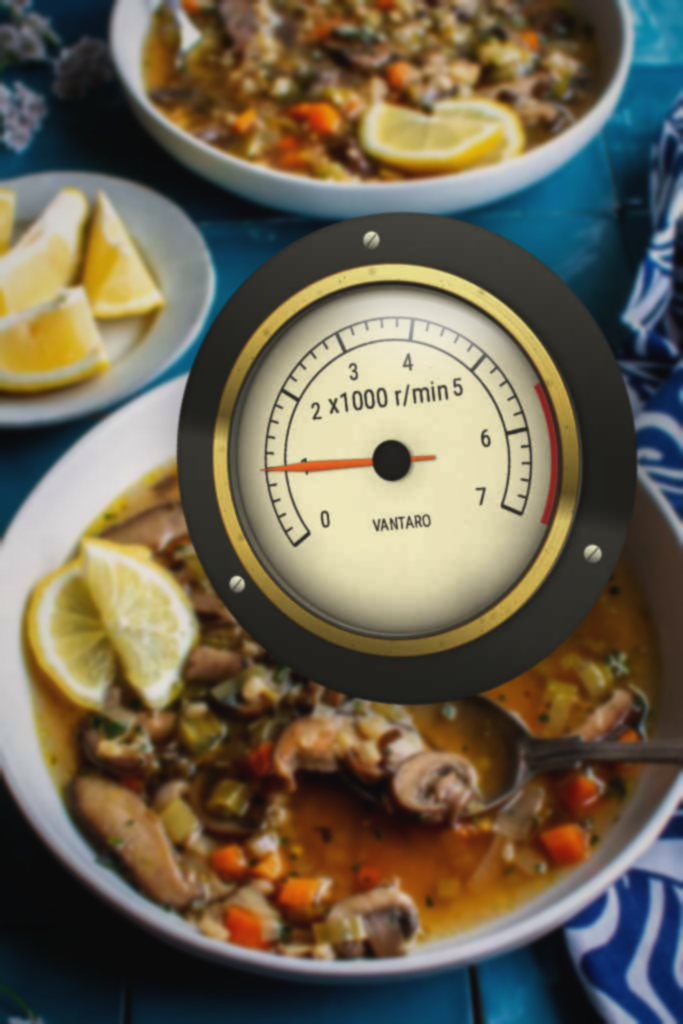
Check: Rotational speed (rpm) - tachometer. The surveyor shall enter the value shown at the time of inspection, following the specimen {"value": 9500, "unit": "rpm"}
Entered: {"value": 1000, "unit": "rpm"}
